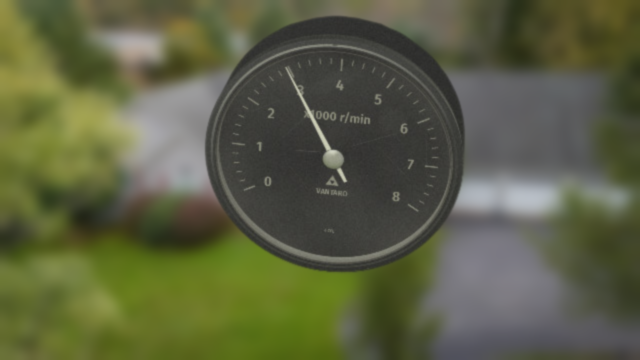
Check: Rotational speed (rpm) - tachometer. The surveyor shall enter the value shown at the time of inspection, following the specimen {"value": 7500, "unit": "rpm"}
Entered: {"value": 3000, "unit": "rpm"}
